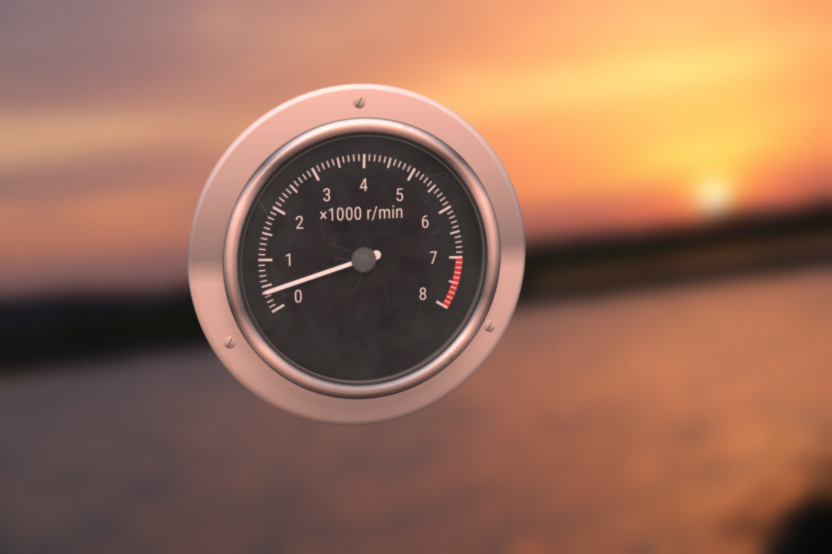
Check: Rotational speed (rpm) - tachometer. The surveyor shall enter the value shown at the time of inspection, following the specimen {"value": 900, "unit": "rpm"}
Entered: {"value": 400, "unit": "rpm"}
